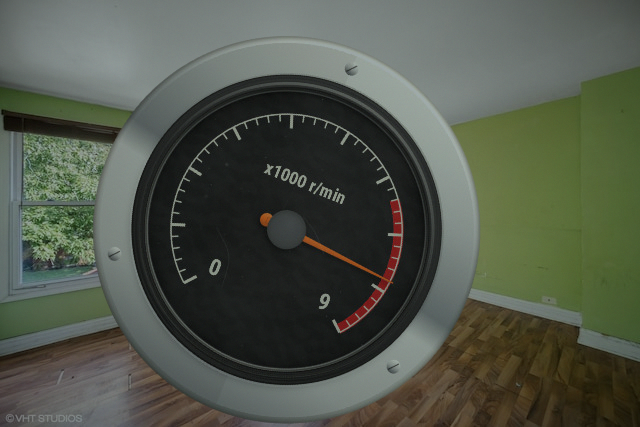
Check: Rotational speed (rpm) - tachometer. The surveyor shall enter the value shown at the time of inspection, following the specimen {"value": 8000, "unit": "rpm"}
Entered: {"value": 7800, "unit": "rpm"}
